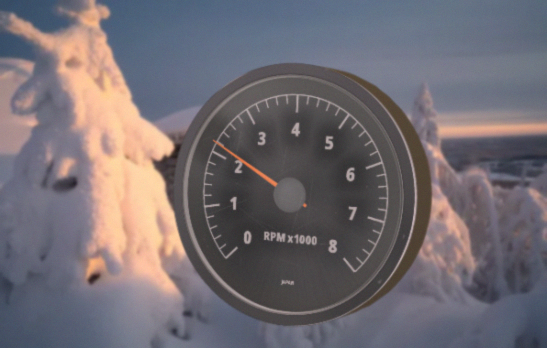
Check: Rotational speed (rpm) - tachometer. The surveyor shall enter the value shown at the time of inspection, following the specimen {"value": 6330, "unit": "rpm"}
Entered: {"value": 2200, "unit": "rpm"}
